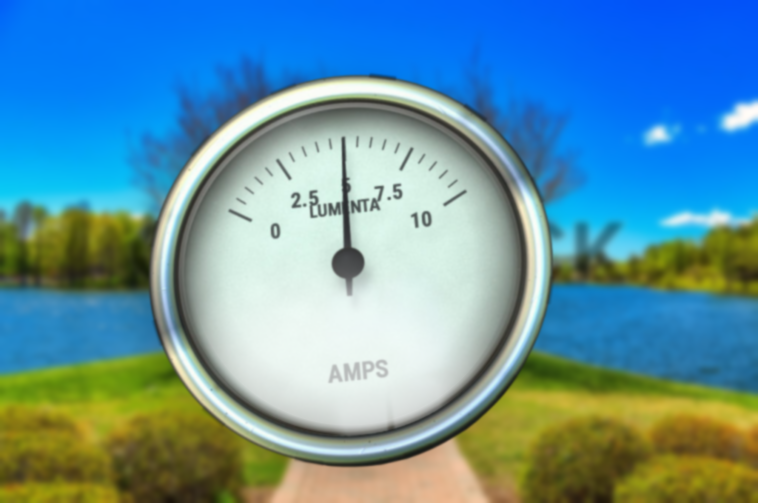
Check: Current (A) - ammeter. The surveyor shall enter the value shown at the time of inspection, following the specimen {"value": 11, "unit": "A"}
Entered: {"value": 5, "unit": "A"}
